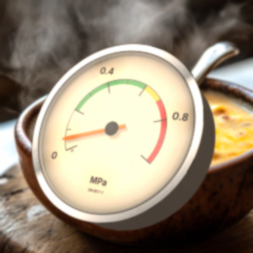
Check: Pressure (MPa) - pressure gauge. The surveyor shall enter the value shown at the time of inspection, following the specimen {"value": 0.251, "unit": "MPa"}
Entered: {"value": 0.05, "unit": "MPa"}
